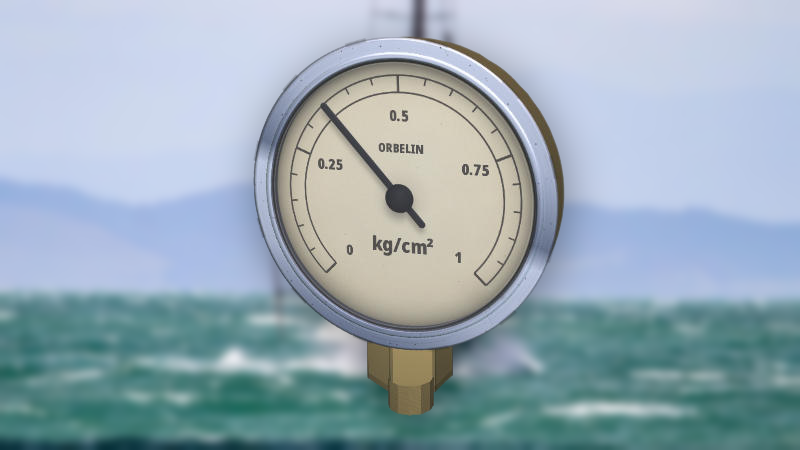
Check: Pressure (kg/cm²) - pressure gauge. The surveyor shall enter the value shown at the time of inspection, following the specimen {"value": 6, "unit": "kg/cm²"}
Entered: {"value": 0.35, "unit": "kg/cm²"}
